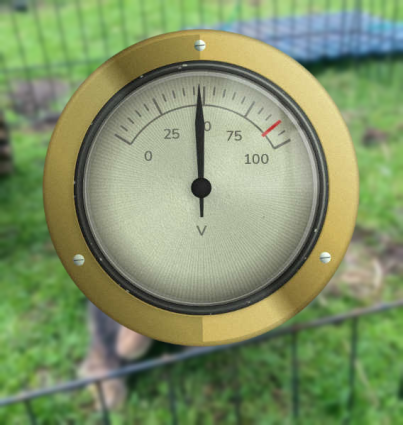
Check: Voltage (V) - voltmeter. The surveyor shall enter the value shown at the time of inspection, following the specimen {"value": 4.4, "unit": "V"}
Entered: {"value": 47.5, "unit": "V"}
